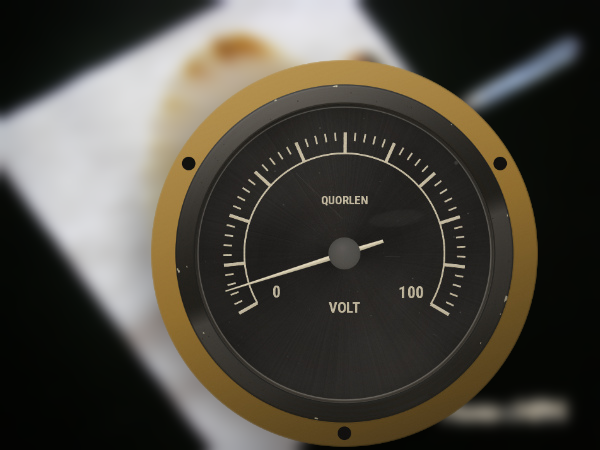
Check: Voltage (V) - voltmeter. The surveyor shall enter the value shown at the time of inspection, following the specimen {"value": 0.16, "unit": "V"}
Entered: {"value": 5, "unit": "V"}
